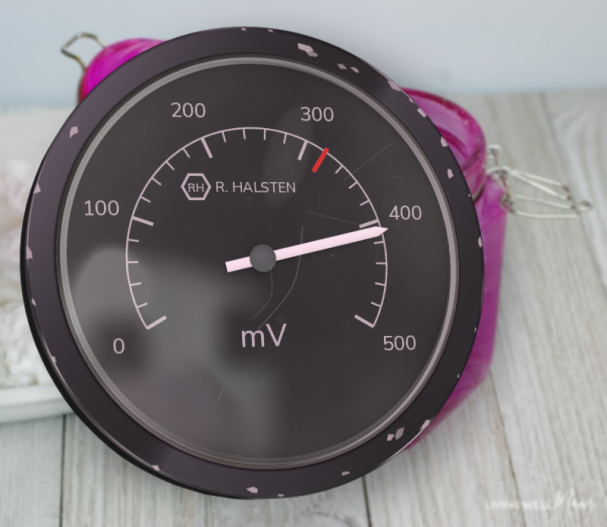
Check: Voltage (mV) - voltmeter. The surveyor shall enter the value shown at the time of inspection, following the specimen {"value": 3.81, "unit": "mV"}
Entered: {"value": 410, "unit": "mV"}
